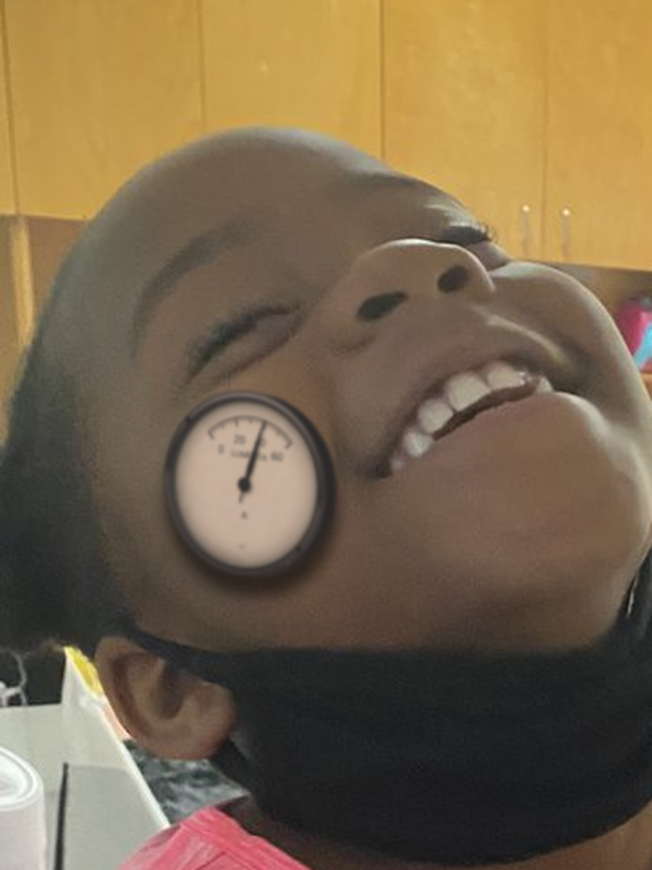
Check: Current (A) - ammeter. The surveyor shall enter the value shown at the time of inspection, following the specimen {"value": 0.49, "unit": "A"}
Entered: {"value": 40, "unit": "A"}
